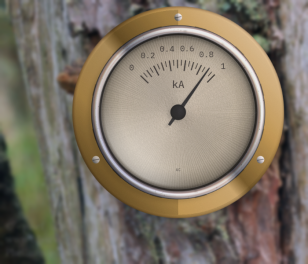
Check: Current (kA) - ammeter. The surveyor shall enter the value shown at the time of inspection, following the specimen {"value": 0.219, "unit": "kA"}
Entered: {"value": 0.9, "unit": "kA"}
